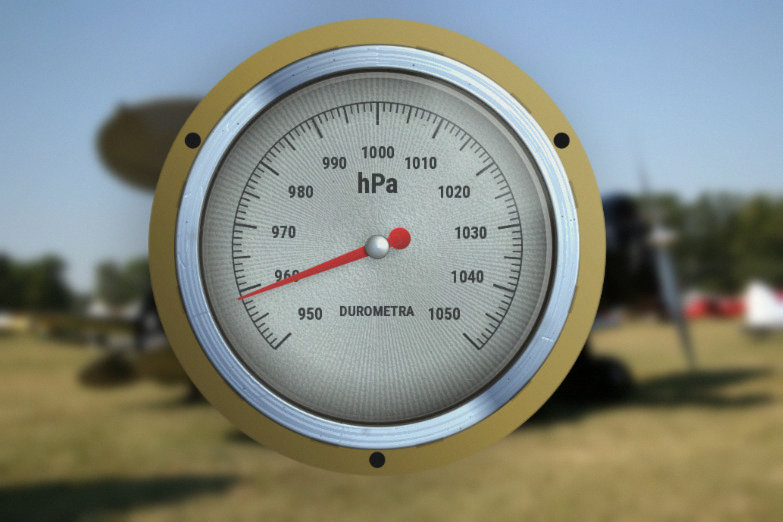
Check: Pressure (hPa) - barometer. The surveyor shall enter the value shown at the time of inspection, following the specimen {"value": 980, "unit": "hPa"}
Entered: {"value": 959, "unit": "hPa"}
